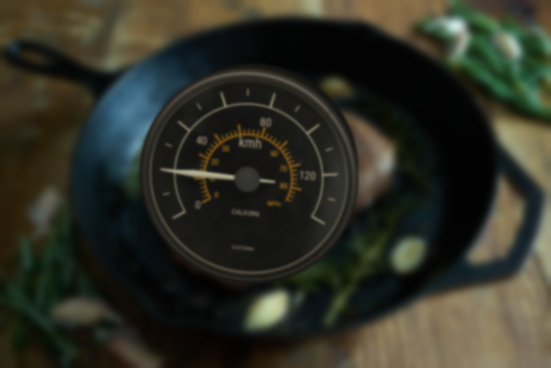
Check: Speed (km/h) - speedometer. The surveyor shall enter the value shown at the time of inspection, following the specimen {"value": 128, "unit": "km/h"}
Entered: {"value": 20, "unit": "km/h"}
